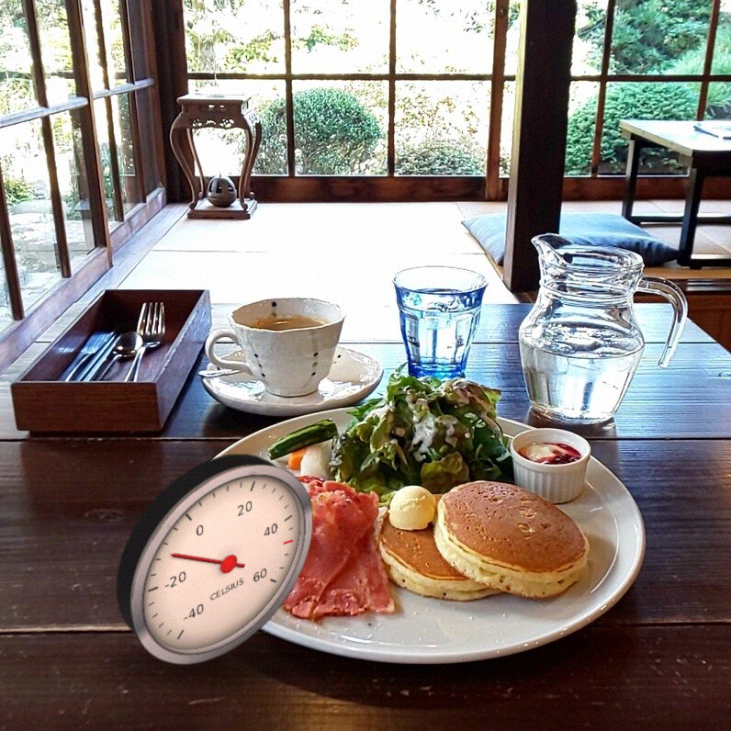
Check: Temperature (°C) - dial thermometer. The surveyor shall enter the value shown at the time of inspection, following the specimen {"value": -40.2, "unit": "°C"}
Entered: {"value": -10, "unit": "°C"}
